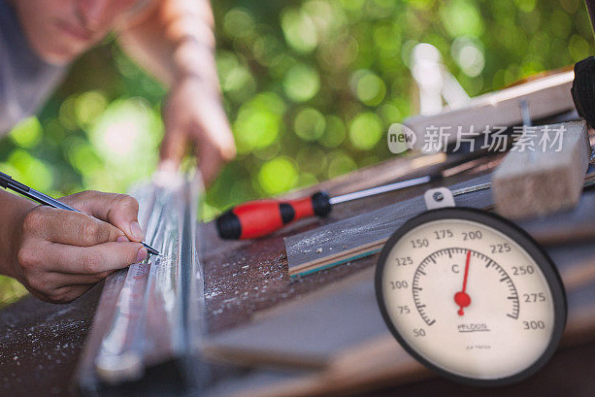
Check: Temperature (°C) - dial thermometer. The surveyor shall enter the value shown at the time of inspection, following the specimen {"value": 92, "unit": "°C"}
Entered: {"value": 200, "unit": "°C"}
